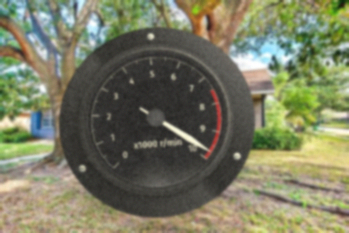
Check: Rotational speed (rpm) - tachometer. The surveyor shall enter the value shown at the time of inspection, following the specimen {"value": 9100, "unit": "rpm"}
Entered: {"value": 9750, "unit": "rpm"}
